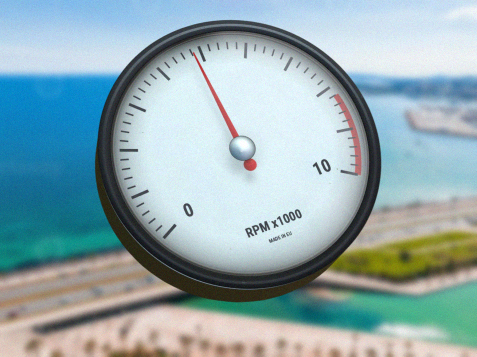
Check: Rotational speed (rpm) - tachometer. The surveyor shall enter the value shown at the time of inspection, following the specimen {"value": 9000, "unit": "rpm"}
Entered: {"value": 4800, "unit": "rpm"}
